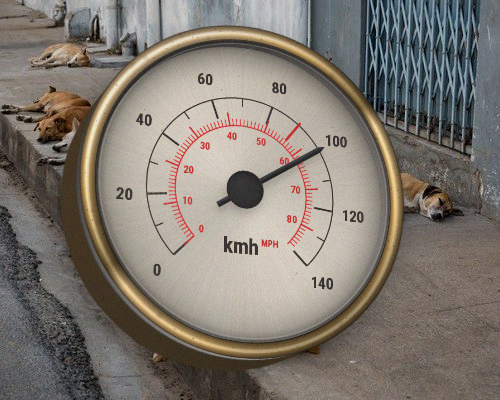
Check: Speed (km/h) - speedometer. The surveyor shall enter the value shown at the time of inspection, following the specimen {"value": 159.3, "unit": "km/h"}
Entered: {"value": 100, "unit": "km/h"}
